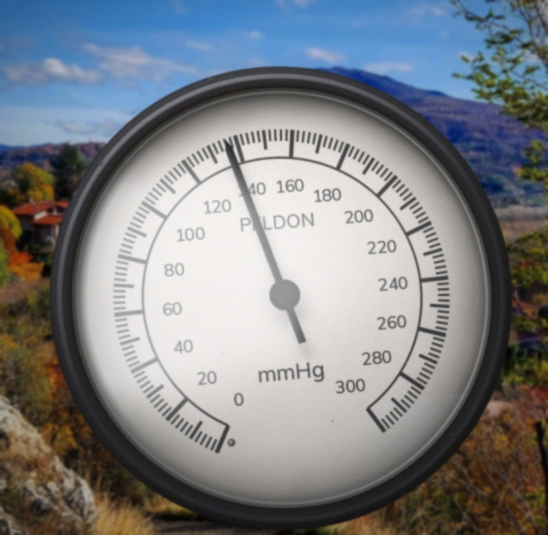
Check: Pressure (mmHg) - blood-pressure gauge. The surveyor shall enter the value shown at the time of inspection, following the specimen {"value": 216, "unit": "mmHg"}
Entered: {"value": 136, "unit": "mmHg"}
